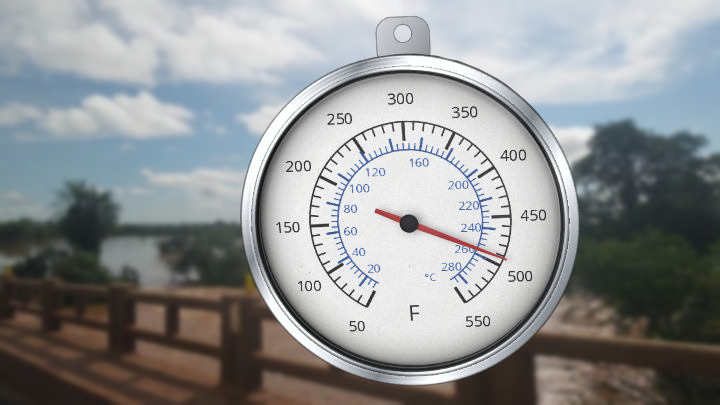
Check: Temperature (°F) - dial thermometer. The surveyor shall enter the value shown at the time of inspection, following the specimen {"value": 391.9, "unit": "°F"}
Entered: {"value": 490, "unit": "°F"}
